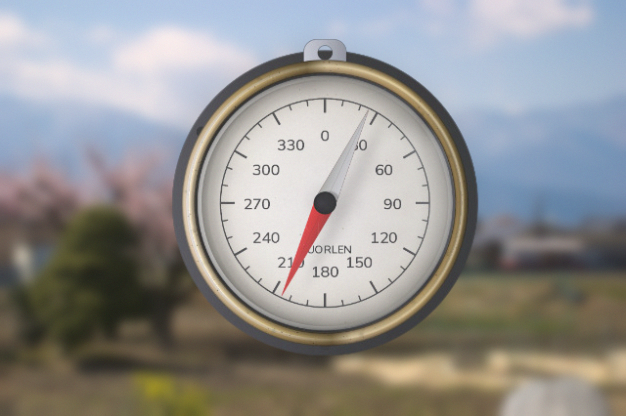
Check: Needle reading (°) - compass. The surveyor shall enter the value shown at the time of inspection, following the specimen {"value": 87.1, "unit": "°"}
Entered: {"value": 205, "unit": "°"}
